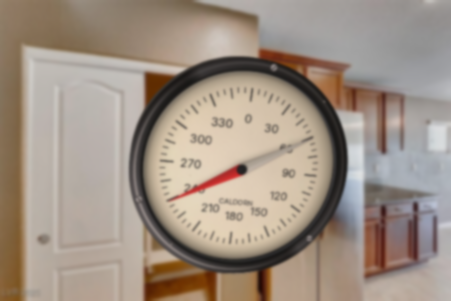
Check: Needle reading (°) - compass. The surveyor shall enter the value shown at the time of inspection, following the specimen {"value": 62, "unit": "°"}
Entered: {"value": 240, "unit": "°"}
